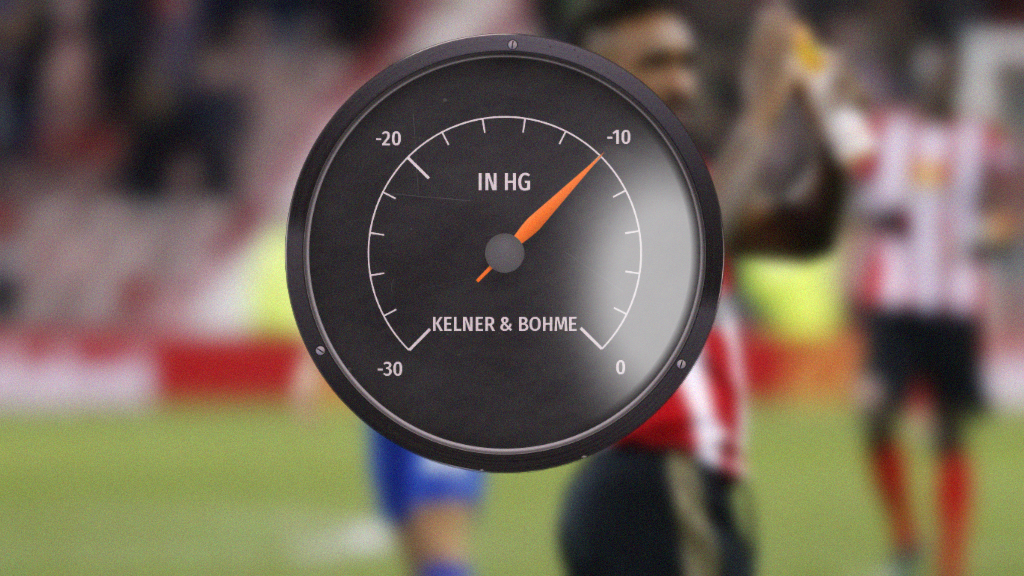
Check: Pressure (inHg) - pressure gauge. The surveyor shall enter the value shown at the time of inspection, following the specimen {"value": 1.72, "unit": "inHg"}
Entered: {"value": -10, "unit": "inHg"}
